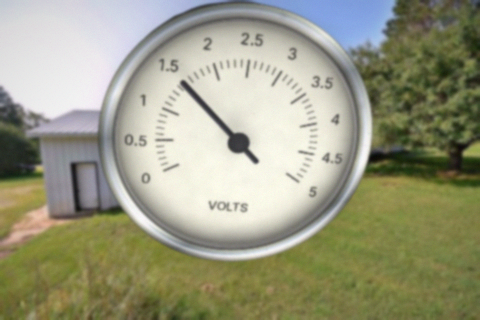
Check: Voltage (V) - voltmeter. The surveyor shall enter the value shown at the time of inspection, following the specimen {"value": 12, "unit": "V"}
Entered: {"value": 1.5, "unit": "V"}
